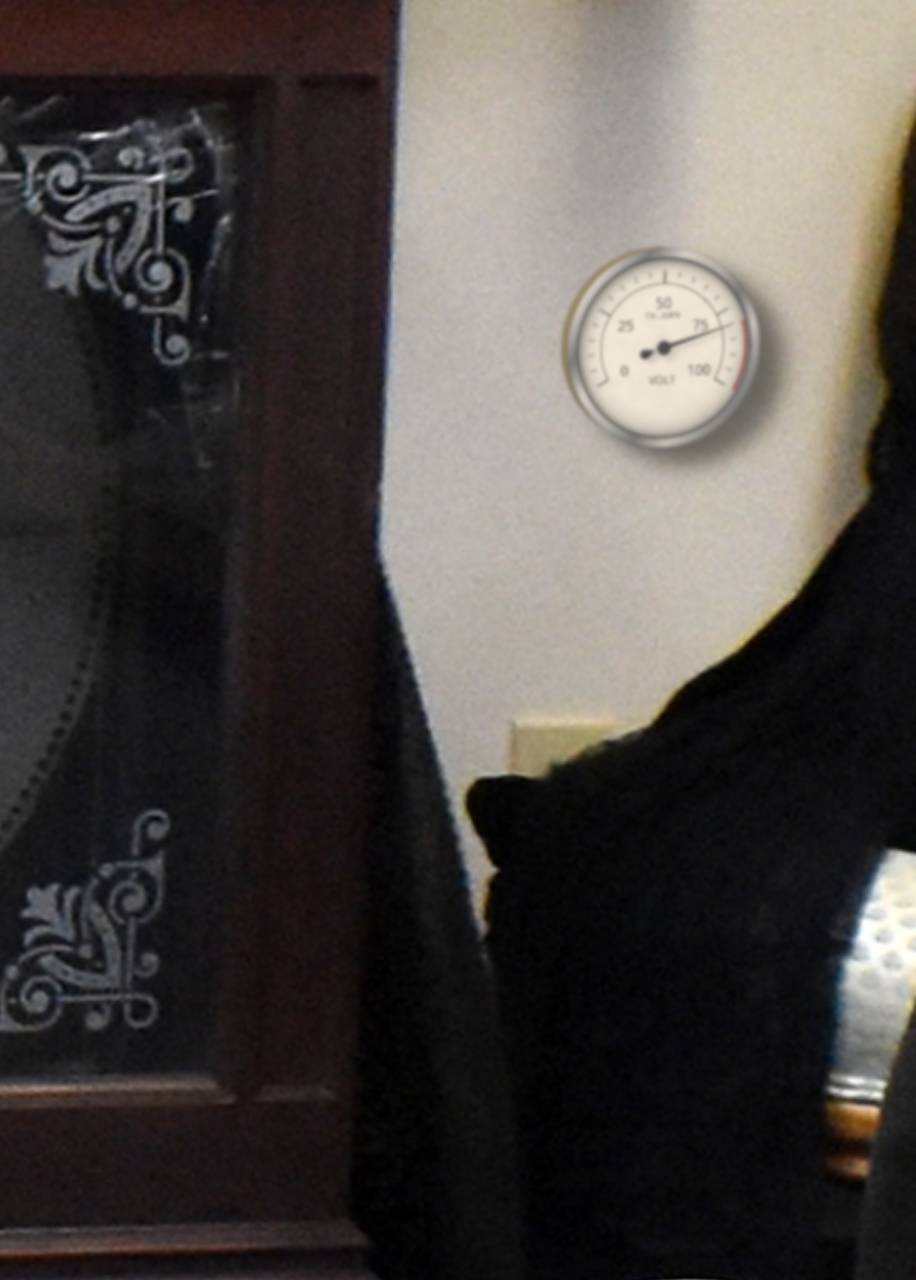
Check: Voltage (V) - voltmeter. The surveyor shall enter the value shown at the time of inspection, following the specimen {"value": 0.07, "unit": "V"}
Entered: {"value": 80, "unit": "V"}
